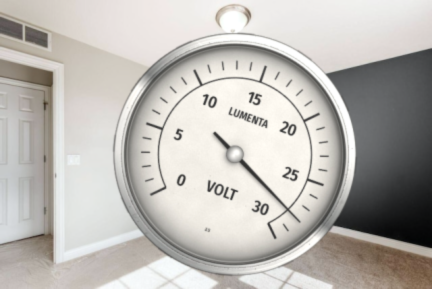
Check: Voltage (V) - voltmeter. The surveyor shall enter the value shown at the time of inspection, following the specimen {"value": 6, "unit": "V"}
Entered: {"value": 28, "unit": "V"}
